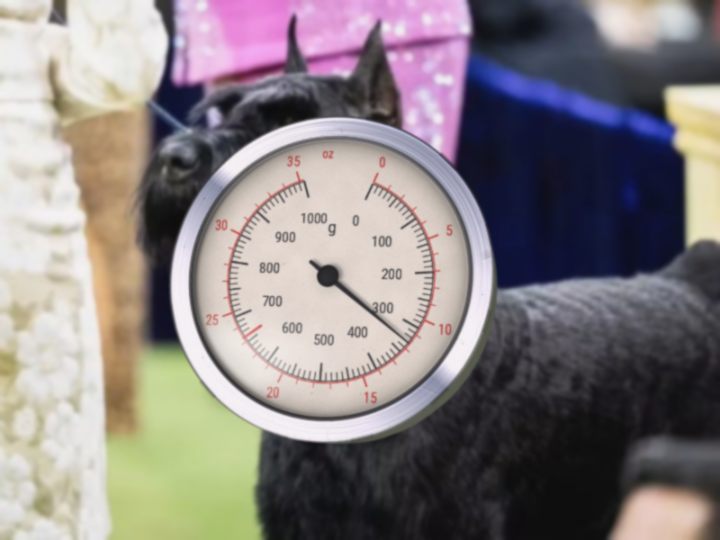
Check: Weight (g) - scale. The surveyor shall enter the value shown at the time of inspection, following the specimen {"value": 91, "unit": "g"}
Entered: {"value": 330, "unit": "g"}
